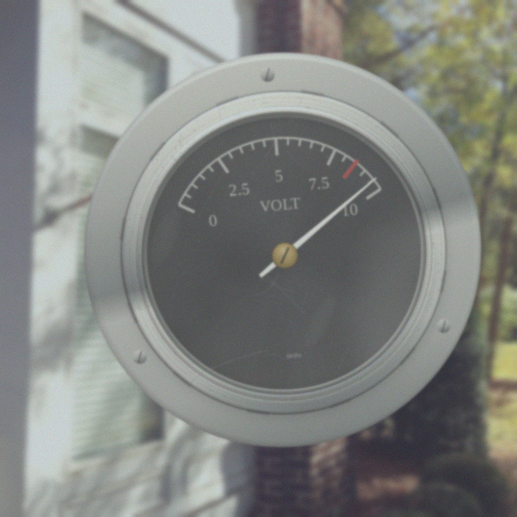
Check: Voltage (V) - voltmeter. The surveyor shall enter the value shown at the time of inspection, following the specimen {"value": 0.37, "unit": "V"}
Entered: {"value": 9.5, "unit": "V"}
